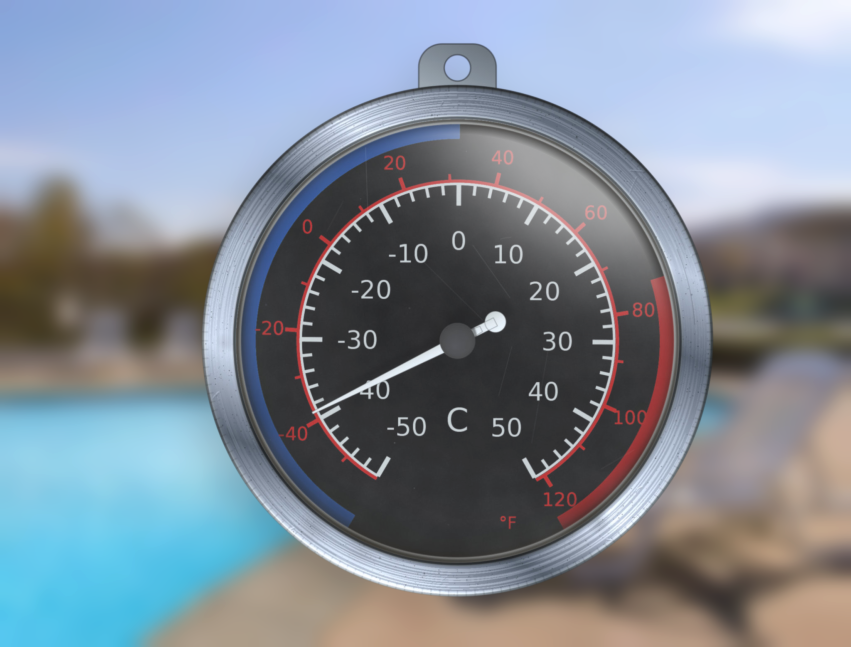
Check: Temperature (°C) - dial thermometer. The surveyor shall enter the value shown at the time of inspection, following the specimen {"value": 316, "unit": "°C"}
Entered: {"value": -39, "unit": "°C"}
